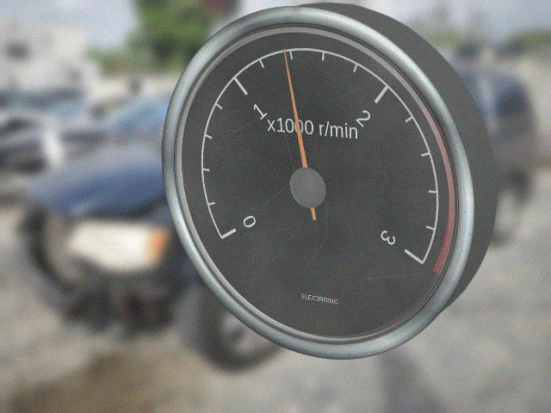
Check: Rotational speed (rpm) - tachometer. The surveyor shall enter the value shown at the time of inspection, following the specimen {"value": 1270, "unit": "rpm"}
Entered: {"value": 1400, "unit": "rpm"}
